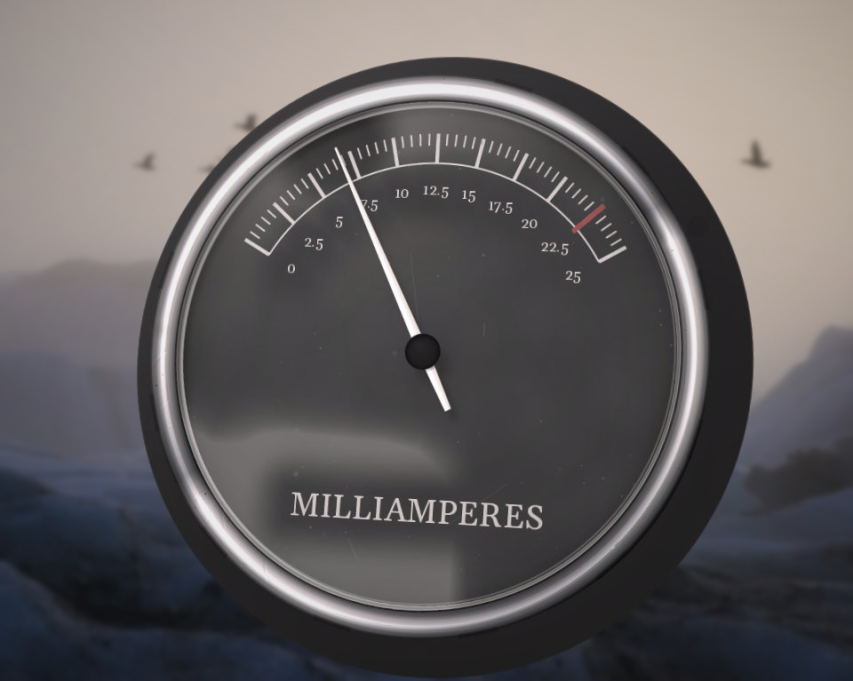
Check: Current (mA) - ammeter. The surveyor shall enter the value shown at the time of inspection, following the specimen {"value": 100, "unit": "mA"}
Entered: {"value": 7, "unit": "mA"}
